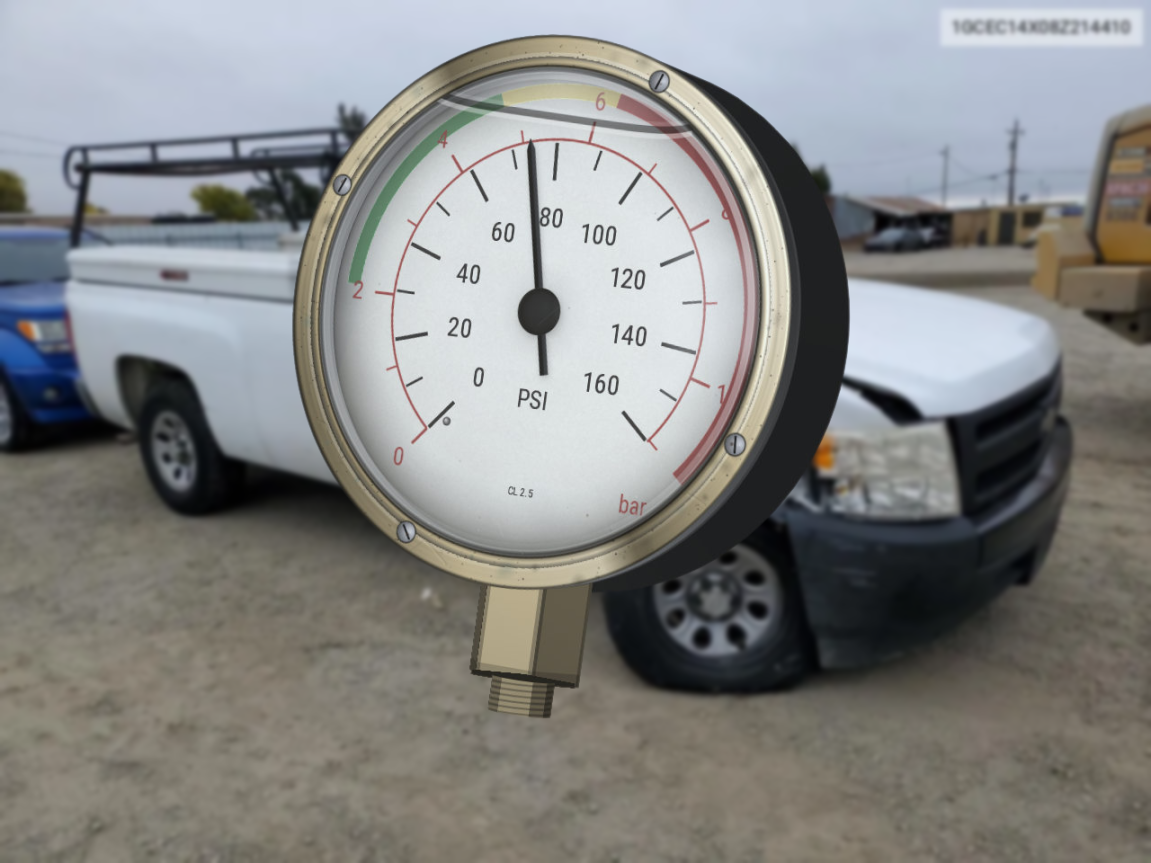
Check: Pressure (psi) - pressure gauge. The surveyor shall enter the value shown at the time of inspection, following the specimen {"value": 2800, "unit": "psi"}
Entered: {"value": 75, "unit": "psi"}
